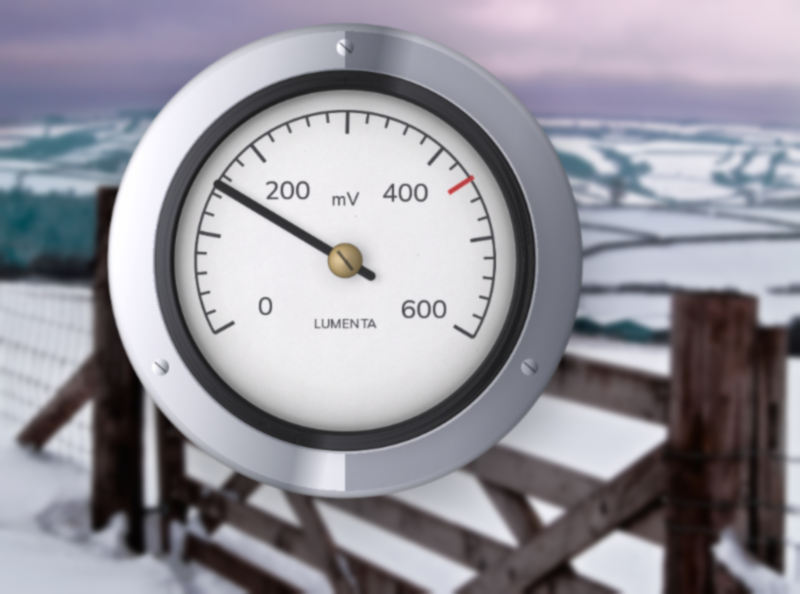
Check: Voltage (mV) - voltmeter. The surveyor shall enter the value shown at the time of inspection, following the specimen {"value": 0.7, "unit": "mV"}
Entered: {"value": 150, "unit": "mV"}
